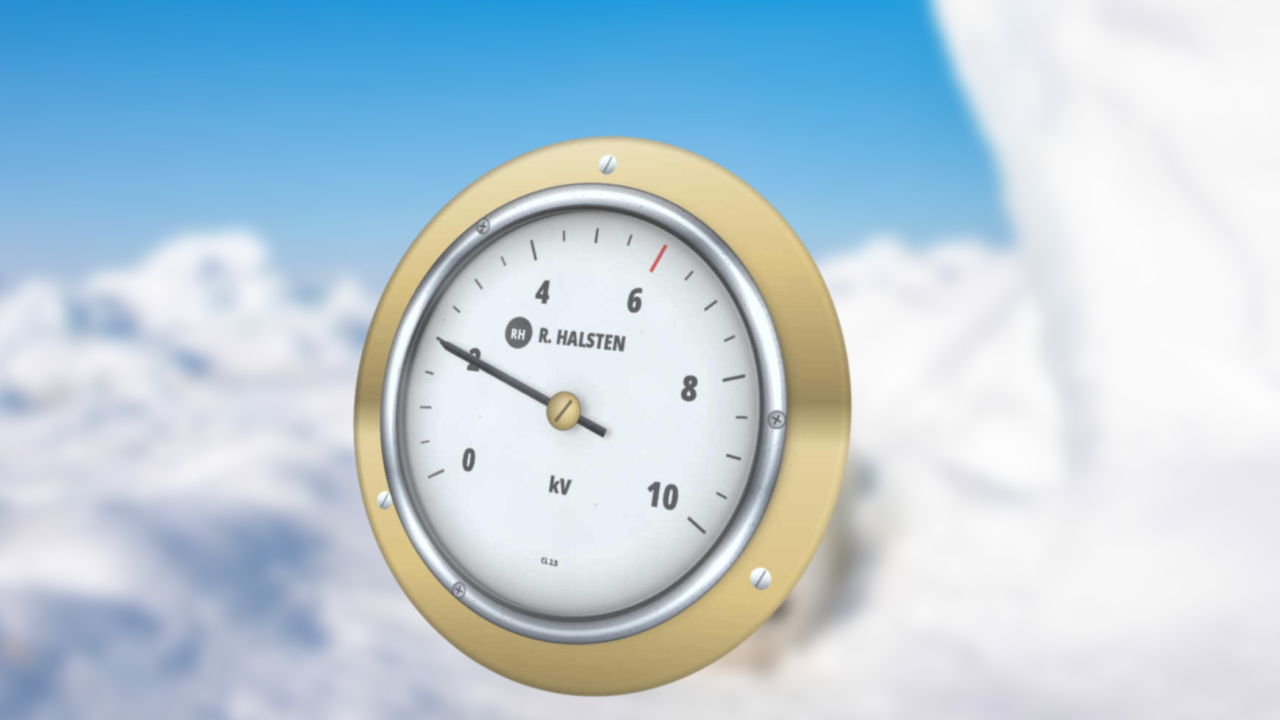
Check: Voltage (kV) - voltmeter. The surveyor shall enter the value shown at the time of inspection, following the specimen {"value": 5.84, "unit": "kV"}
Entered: {"value": 2, "unit": "kV"}
